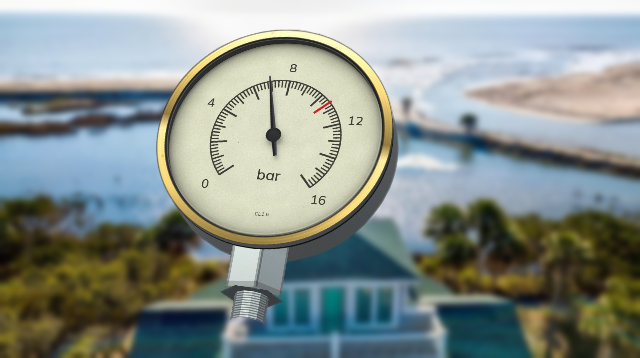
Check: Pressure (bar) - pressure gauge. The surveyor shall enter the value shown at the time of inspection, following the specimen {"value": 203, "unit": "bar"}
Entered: {"value": 7, "unit": "bar"}
